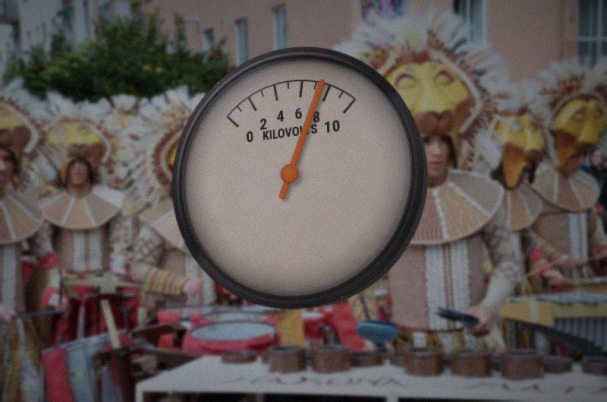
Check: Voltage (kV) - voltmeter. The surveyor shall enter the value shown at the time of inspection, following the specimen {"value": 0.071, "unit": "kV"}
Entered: {"value": 7.5, "unit": "kV"}
